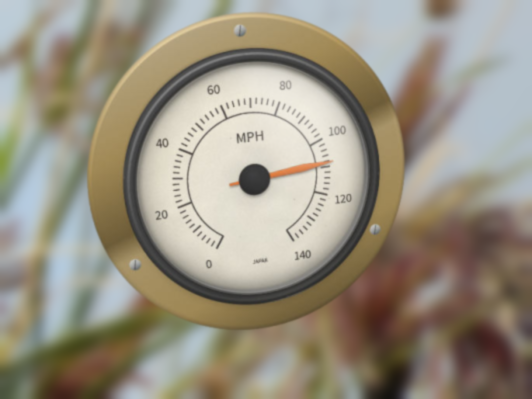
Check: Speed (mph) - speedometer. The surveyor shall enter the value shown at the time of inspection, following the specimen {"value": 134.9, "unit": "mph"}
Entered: {"value": 108, "unit": "mph"}
